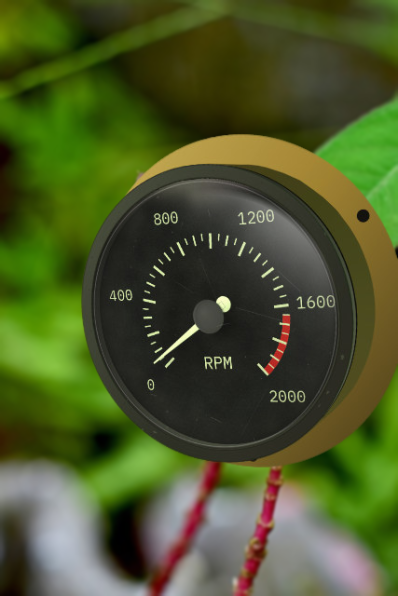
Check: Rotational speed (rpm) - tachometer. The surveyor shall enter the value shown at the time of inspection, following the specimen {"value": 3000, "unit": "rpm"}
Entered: {"value": 50, "unit": "rpm"}
